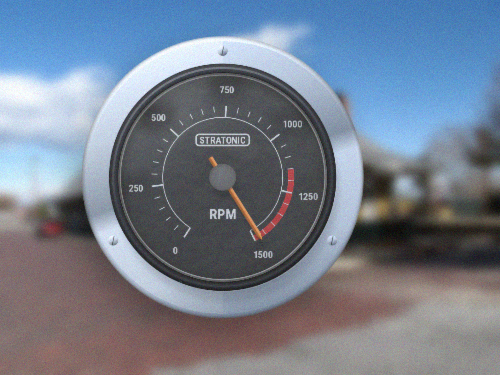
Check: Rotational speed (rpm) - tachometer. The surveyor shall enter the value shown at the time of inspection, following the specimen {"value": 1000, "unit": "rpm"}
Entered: {"value": 1475, "unit": "rpm"}
